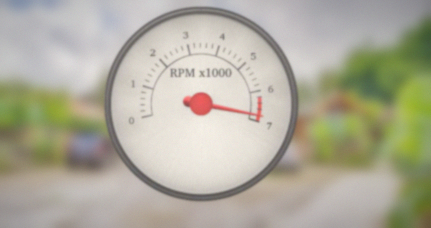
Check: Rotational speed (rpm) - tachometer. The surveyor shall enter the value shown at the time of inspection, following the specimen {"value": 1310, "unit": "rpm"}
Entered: {"value": 6800, "unit": "rpm"}
